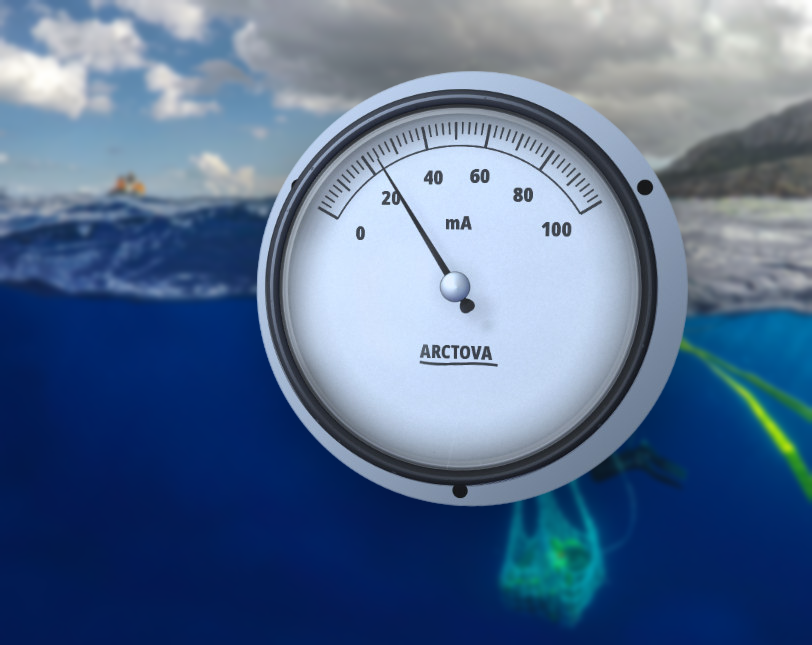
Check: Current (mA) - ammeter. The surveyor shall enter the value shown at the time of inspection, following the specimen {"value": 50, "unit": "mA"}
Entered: {"value": 24, "unit": "mA"}
